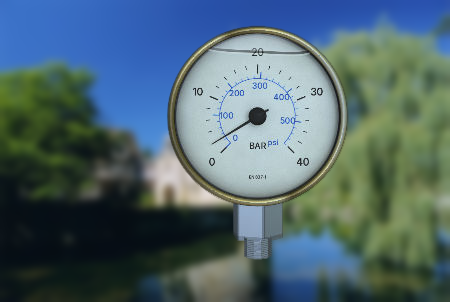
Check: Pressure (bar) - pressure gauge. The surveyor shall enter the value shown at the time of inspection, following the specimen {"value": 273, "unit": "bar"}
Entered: {"value": 2, "unit": "bar"}
